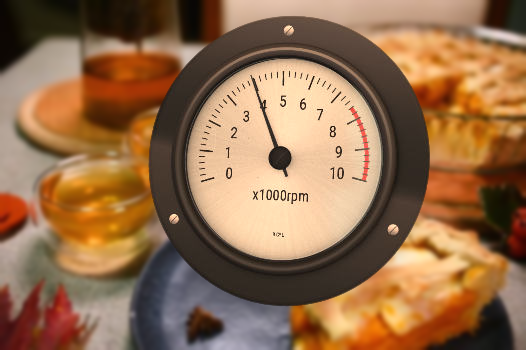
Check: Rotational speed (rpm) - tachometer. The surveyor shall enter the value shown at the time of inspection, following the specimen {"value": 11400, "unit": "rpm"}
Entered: {"value": 4000, "unit": "rpm"}
